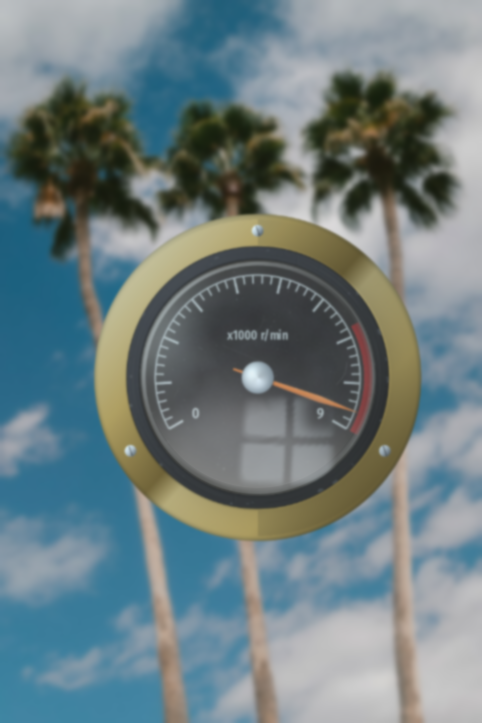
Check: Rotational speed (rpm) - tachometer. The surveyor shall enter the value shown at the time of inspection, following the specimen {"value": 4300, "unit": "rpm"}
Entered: {"value": 8600, "unit": "rpm"}
